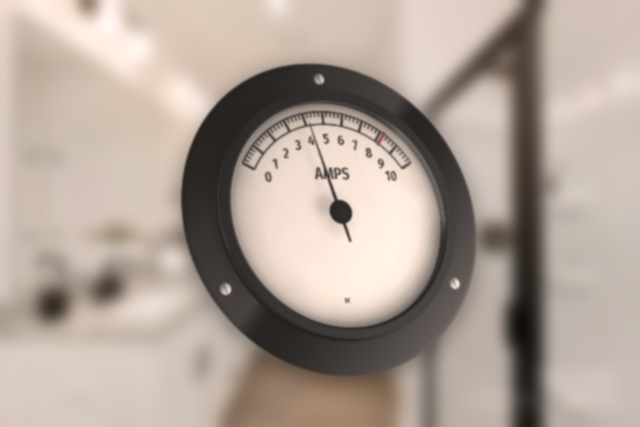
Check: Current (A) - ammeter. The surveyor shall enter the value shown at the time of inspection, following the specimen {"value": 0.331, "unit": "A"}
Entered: {"value": 4, "unit": "A"}
